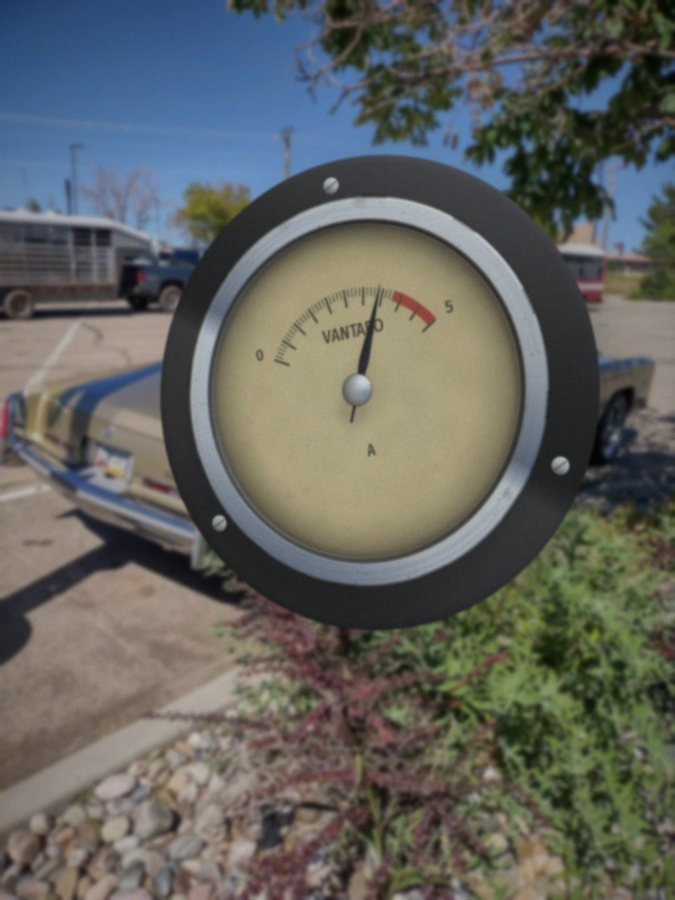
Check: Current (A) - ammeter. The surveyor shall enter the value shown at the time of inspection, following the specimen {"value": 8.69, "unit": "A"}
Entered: {"value": 3.5, "unit": "A"}
